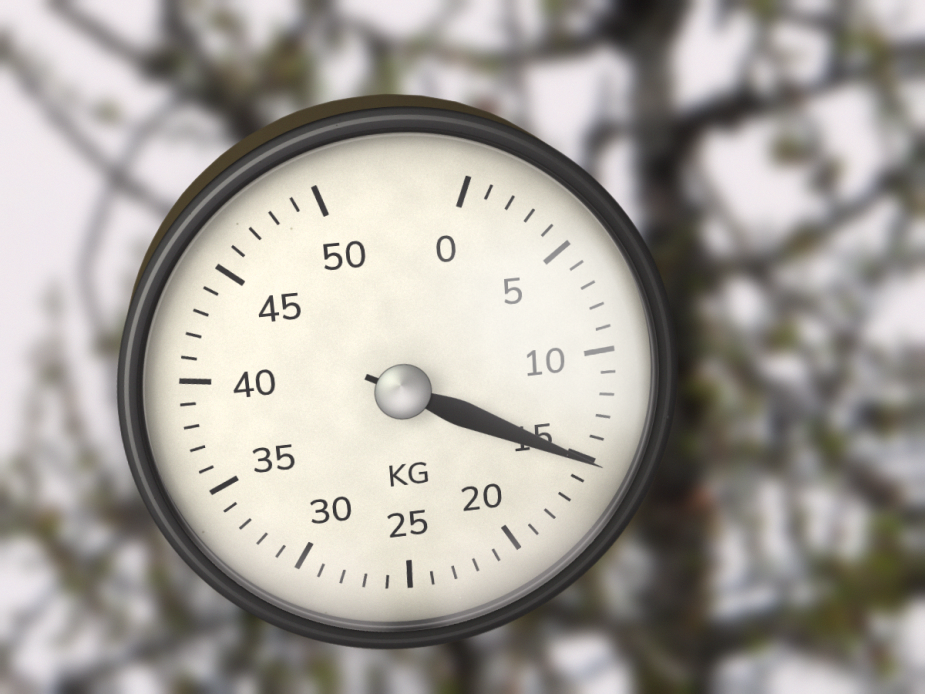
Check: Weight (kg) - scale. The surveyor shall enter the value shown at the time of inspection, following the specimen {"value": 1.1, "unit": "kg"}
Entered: {"value": 15, "unit": "kg"}
